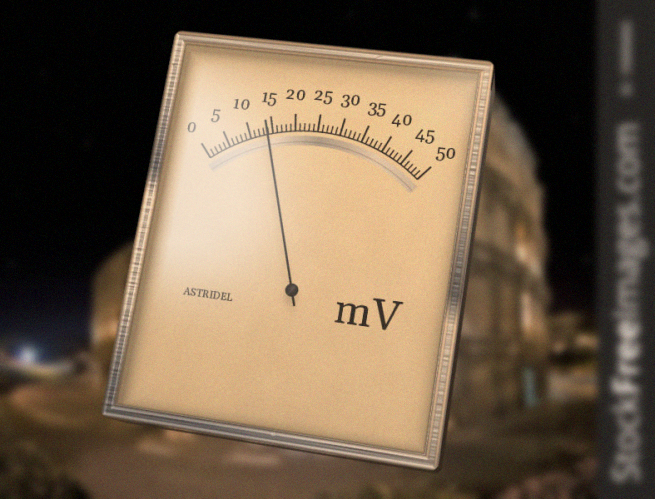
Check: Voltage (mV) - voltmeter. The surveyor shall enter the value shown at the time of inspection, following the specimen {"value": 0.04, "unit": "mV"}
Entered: {"value": 14, "unit": "mV"}
